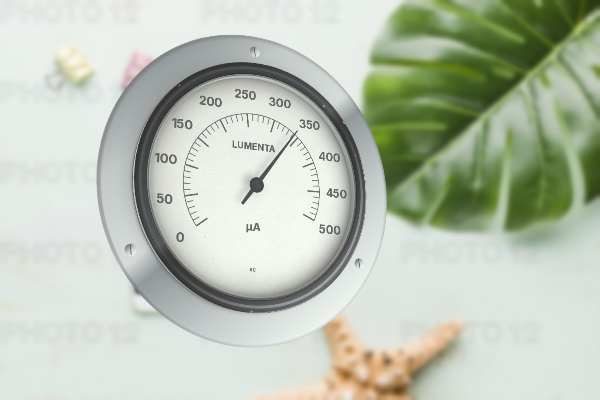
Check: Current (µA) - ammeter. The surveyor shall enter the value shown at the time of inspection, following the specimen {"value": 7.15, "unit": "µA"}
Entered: {"value": 340, "unit": "µA"}
